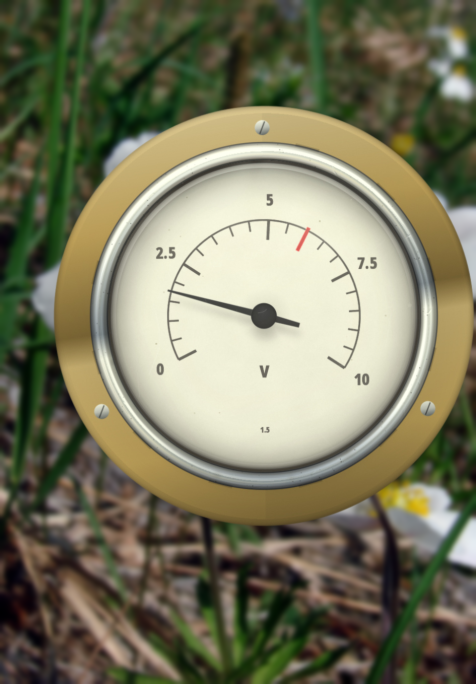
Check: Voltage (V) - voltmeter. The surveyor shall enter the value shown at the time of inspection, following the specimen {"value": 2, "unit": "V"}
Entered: {"value": 1.75, "unit": "V"}
